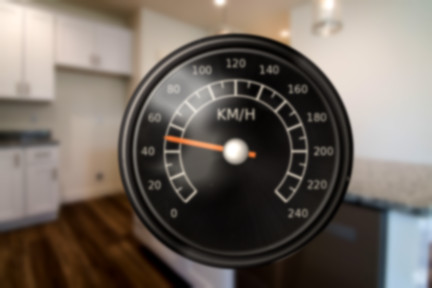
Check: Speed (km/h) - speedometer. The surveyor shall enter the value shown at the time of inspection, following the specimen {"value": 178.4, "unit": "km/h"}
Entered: {"value": 50, "unit": "km/h"}
